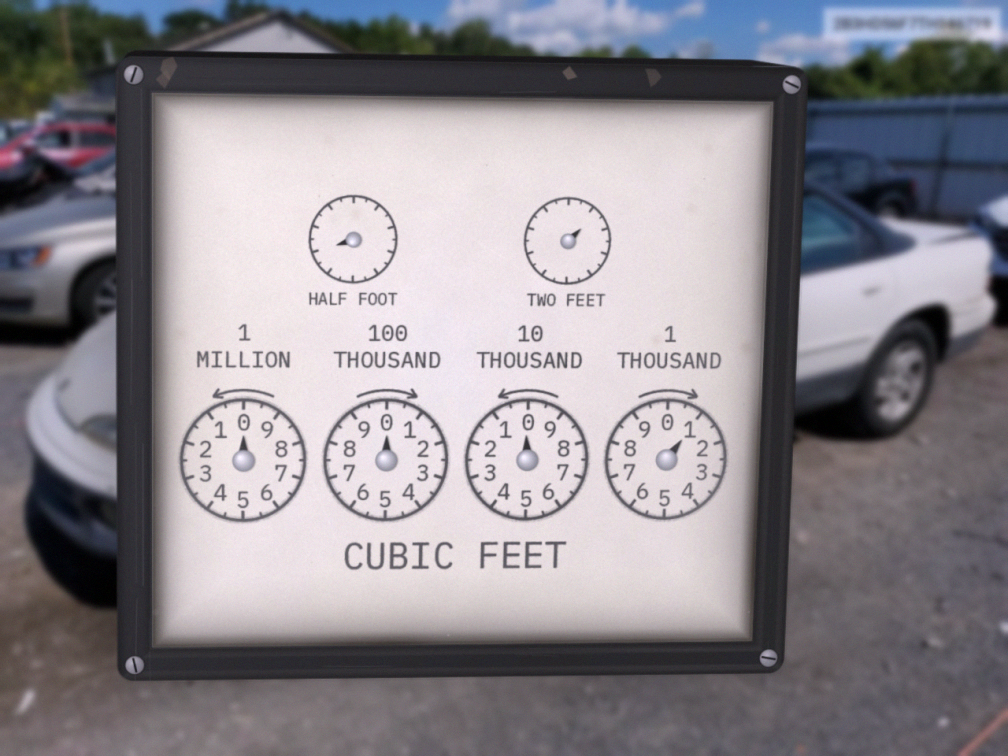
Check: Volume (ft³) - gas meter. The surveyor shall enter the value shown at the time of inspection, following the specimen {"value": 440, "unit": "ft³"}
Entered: {"value": 100, "unit": "ft³"}
